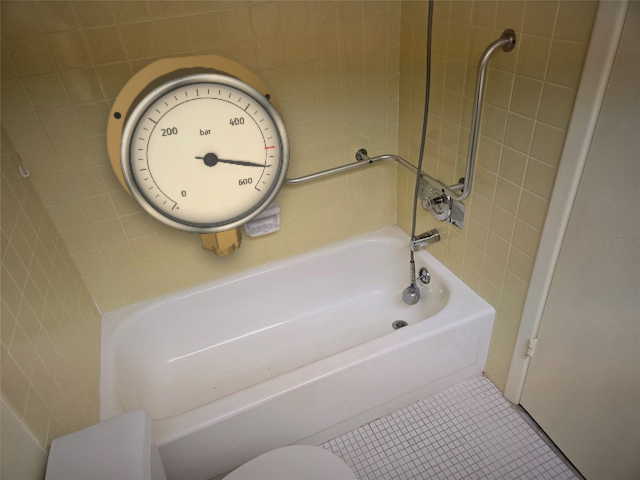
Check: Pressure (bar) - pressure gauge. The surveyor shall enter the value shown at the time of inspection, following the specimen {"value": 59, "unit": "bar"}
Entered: {"value": 540, "unit": "bar"}
